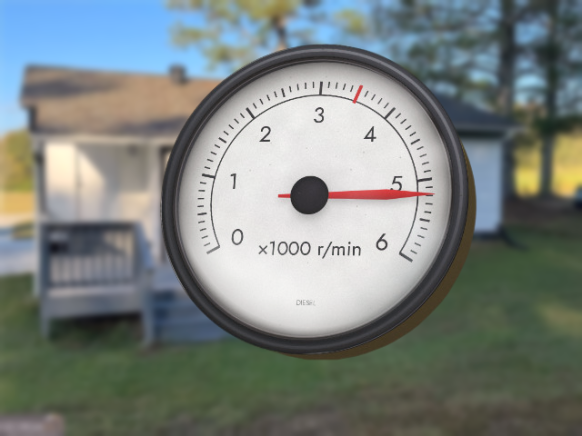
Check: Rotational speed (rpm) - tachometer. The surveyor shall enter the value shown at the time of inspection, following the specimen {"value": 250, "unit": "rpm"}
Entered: {"value": 5200, "unit": "rpm"}
